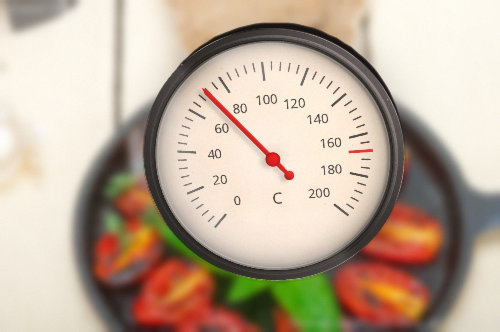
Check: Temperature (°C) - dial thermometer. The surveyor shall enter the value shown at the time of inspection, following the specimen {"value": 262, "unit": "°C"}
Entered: {"value": 72, "unit": "°C"}
